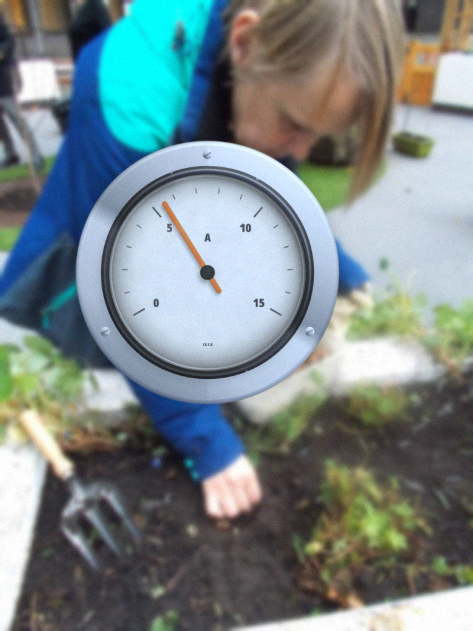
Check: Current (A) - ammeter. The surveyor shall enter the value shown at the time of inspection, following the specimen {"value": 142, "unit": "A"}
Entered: {"value": 5.5, "unit": "A"}
